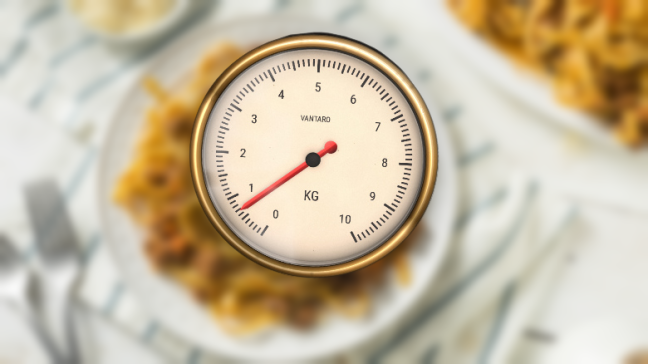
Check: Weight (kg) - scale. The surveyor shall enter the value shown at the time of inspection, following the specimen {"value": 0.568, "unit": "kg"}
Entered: {"value": 0.7, "unit": "kg"}
